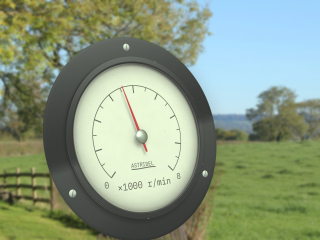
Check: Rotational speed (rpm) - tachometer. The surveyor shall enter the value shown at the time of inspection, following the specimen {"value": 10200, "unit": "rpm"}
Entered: {"value": 3500, "unit": "rpm"}
